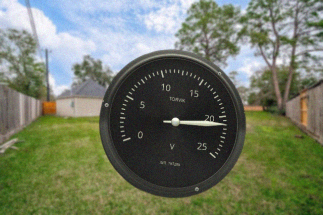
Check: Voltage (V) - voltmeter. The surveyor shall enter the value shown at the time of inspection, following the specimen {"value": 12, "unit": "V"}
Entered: {"value": 21, "unit": "V"}
